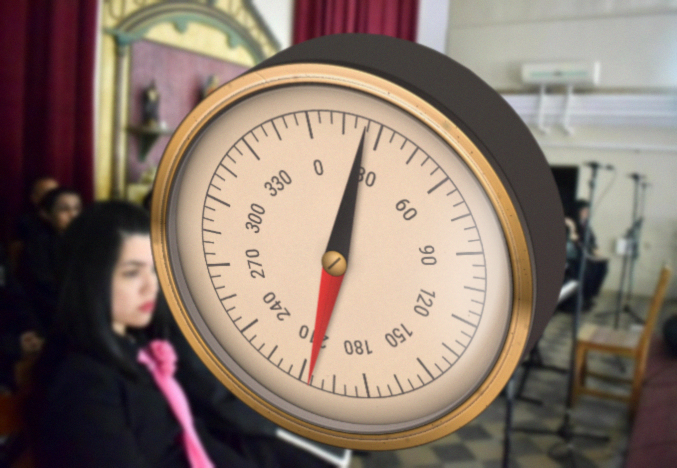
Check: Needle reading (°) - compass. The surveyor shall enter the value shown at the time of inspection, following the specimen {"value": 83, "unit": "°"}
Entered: {"value": 205, "unit": "°"}
